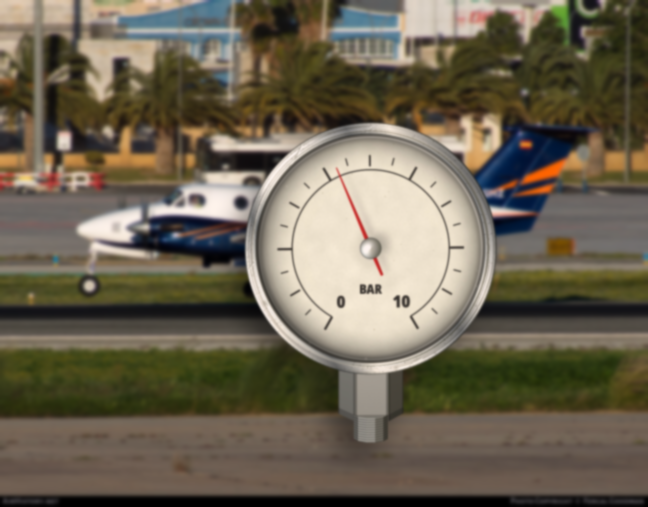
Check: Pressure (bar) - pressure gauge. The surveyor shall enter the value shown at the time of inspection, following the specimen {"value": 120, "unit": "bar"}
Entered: {"value": 4.25, "unit": "bar"}
